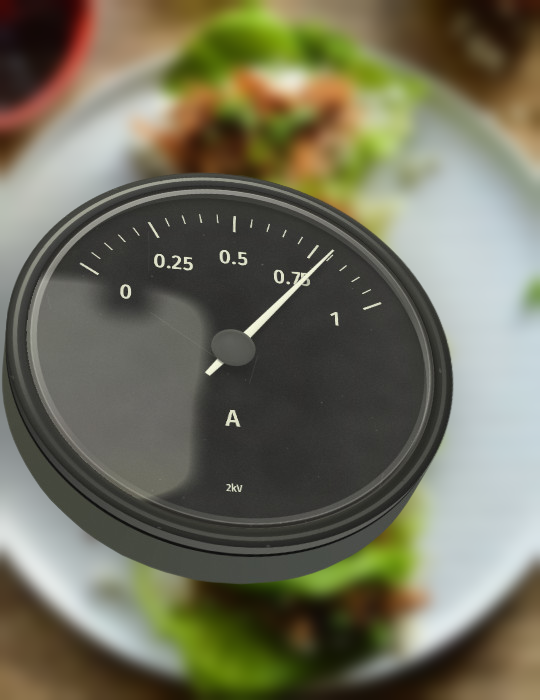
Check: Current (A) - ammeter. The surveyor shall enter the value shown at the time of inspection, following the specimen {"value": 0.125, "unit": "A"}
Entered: {"value": 0.8, "unit": "A"}
